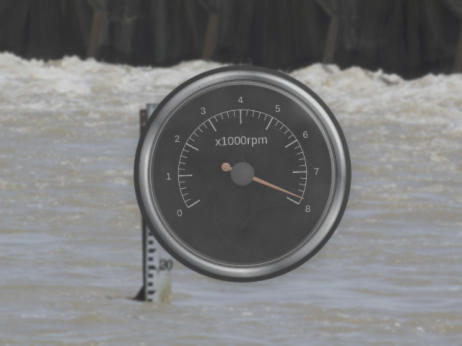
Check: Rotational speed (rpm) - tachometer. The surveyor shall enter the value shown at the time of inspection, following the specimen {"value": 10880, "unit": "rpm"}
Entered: {"value": 7800, "unit": "rpm"}
